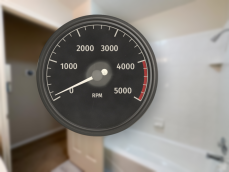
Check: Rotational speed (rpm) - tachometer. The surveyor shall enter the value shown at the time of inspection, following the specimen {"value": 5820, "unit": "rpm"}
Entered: {"value": 100, "unit": "rpm"}
